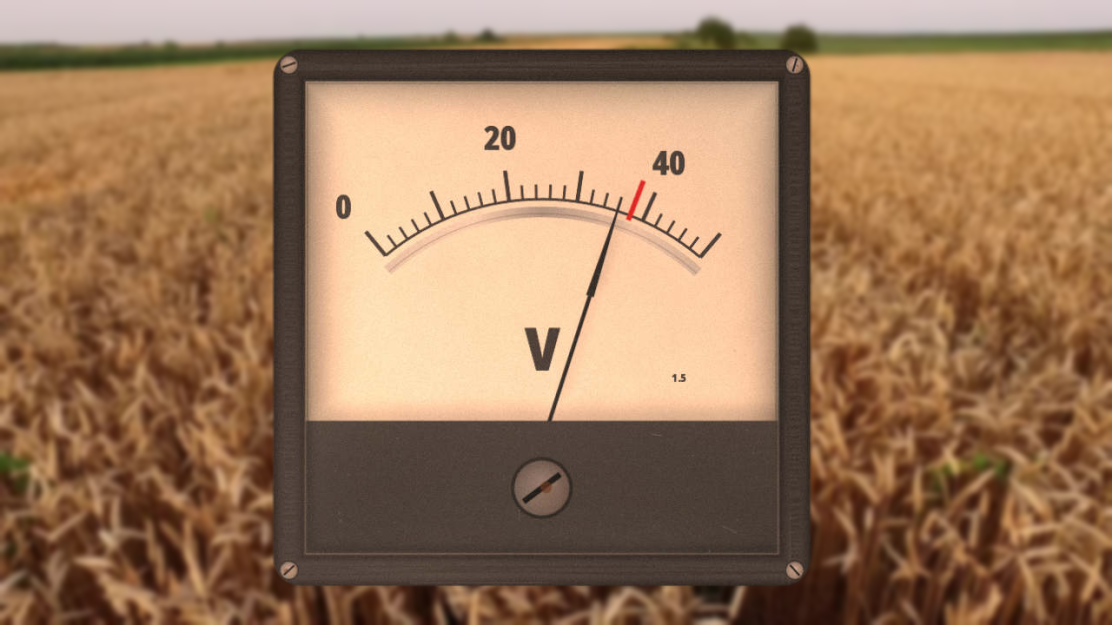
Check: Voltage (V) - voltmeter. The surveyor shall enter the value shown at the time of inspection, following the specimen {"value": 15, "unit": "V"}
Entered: {"value": 36, "unit": "V"}
